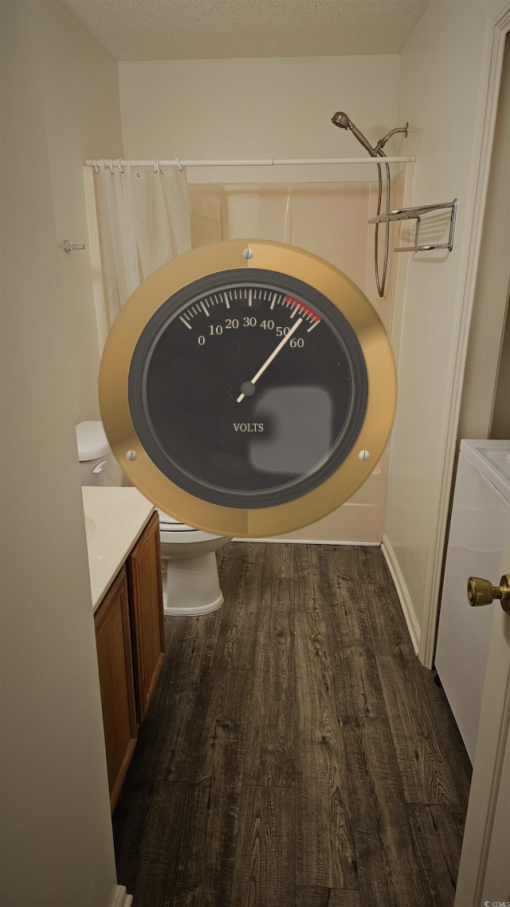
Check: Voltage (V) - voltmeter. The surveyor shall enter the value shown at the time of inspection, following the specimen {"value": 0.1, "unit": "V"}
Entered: {"value": 54, "unit": "V"}
